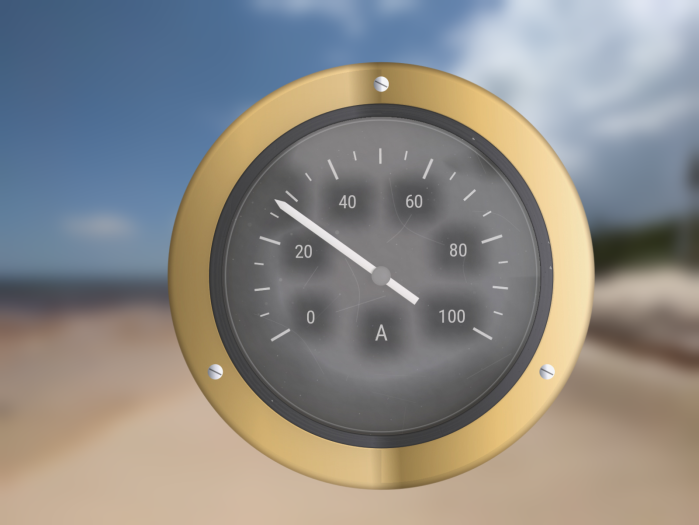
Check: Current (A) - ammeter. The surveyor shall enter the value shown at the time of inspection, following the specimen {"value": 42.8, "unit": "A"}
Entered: {"value": 27.5, "unit": "A"}
